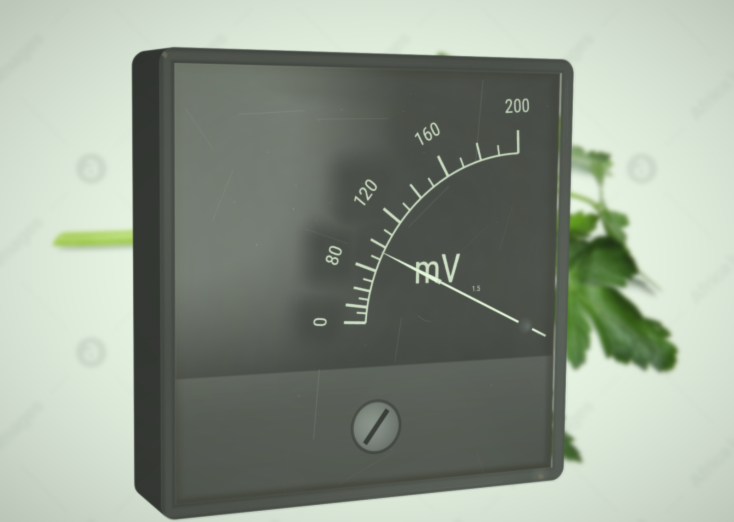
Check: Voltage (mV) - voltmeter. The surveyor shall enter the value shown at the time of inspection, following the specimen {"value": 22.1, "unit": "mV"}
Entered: {"value": 95, "unit": "mV"}
